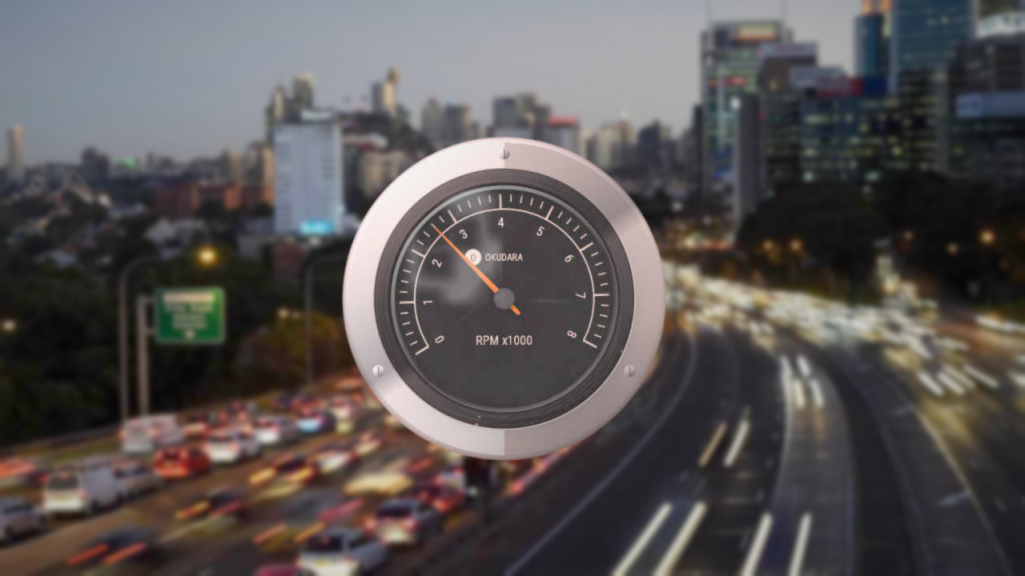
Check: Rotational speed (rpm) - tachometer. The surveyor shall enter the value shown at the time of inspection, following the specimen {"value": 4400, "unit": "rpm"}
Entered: {"value": 2600, "unit": "rpm"}
